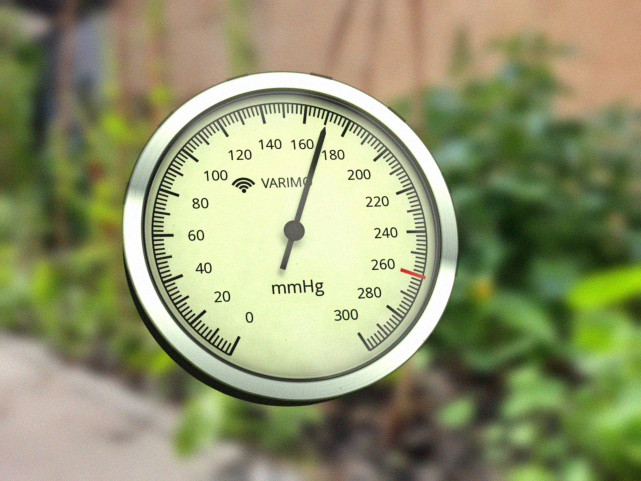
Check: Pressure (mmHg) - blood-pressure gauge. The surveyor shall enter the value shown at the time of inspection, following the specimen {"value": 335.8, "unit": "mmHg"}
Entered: {"value": 170, "unit": "mmHg"}
